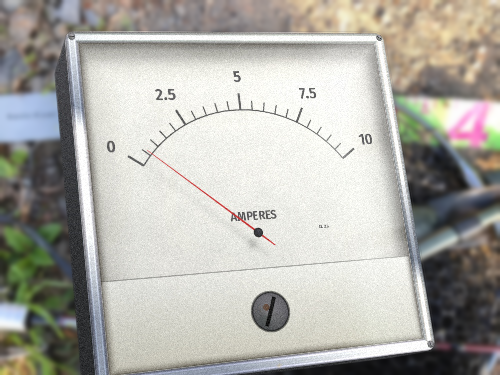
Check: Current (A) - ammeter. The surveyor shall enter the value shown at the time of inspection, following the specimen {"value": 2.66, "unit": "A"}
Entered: {"value": 0.5, "unit": "A"}
